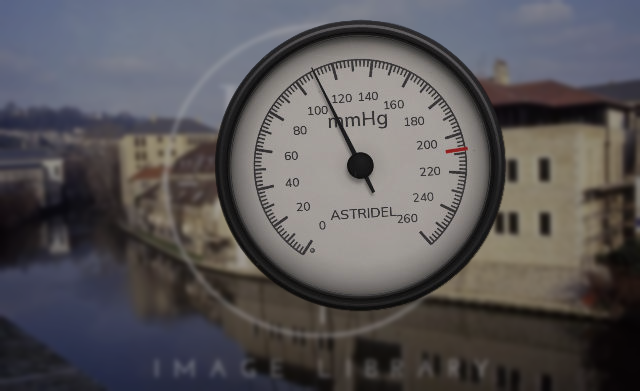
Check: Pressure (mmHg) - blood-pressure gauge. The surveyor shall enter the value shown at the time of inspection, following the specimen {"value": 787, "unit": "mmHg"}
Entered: {"value": 110, "unit": "mmHg"}
